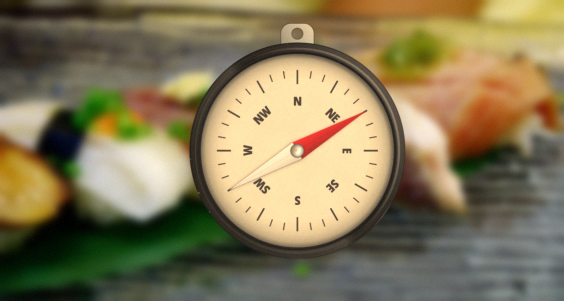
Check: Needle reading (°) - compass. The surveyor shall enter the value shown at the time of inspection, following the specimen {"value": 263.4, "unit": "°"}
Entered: {"value": 60, "unit": "°"}
